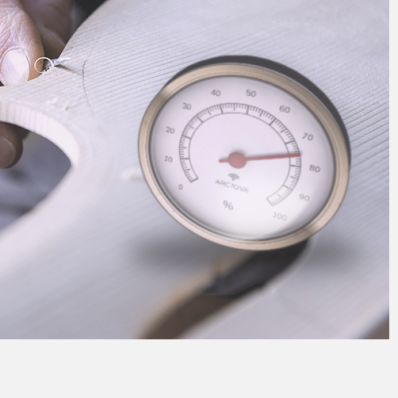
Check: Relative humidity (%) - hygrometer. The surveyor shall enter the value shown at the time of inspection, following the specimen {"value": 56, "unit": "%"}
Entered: {"value": 75, "unit": "%"}
